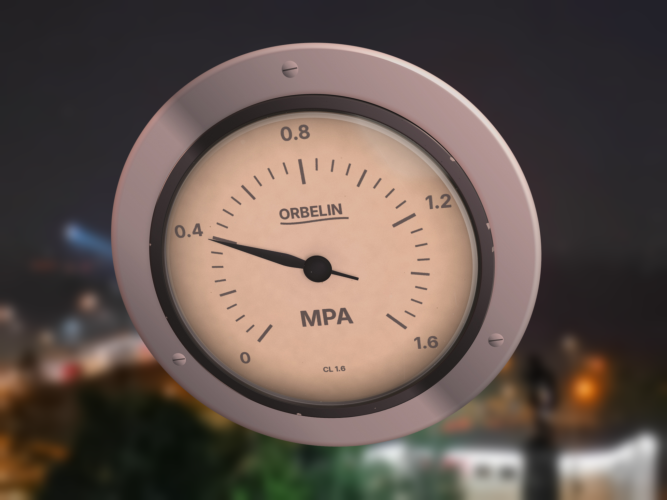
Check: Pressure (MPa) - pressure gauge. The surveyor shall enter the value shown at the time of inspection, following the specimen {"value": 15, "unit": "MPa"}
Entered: {"value": 0.4, "unit": "MPa"}
